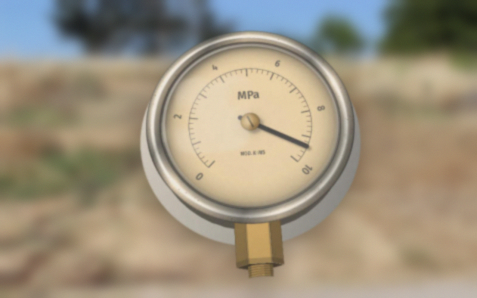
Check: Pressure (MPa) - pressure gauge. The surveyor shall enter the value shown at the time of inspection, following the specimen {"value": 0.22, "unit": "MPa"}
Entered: {"value": 9.4, "unit": "MPa"}
